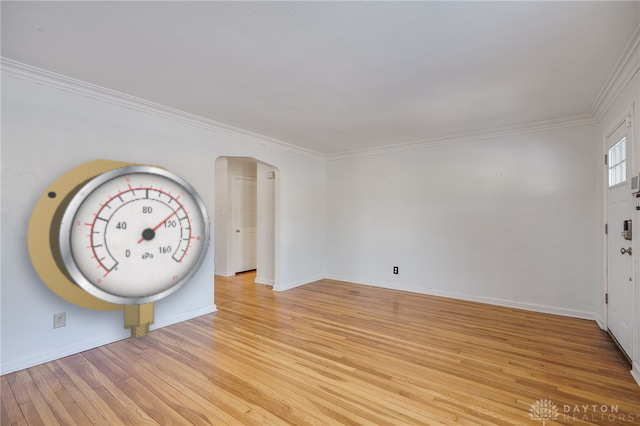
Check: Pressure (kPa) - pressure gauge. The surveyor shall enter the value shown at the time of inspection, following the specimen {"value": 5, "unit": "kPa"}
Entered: {"value": 110, "unit": "kPa"}
